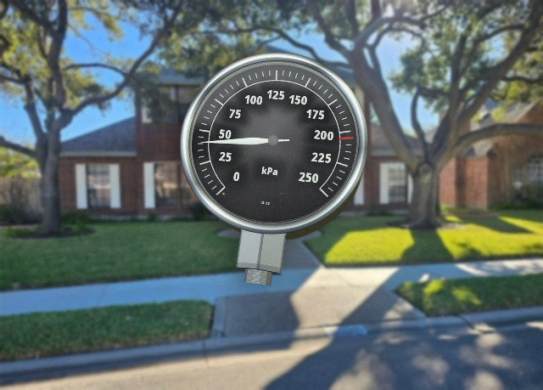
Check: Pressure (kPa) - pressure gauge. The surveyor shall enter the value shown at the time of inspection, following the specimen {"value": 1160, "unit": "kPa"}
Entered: {"value": 40, "unit": "kPa"}
